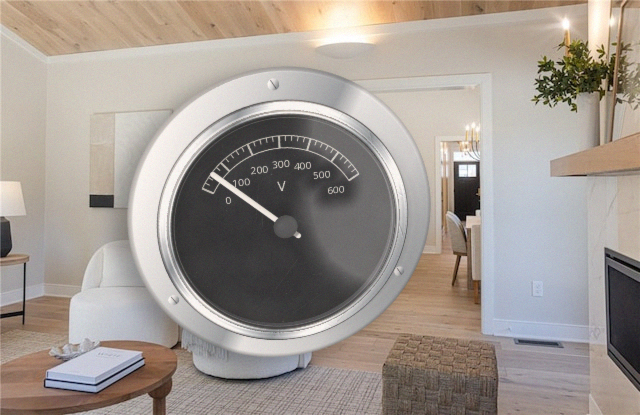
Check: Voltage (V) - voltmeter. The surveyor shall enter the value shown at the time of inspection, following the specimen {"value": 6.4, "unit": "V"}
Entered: {"value": 60, "unit": "V"}
